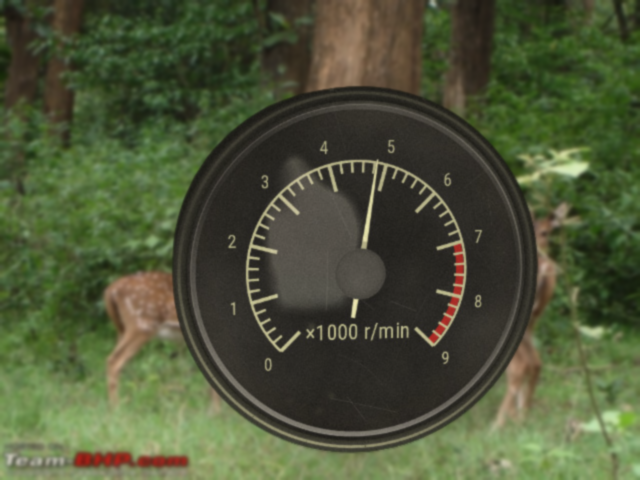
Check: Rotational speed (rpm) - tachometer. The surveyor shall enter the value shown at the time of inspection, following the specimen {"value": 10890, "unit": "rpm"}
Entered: {"value": 4800, "unit": "rpm"}
